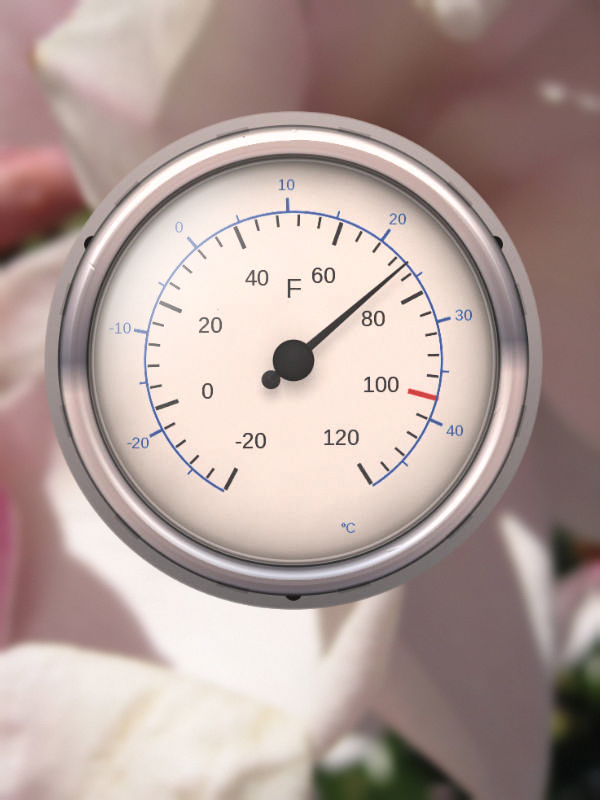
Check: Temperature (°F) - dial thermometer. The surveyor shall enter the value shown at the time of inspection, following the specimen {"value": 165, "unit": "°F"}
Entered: {"value": 74, "unit": "°F"}
